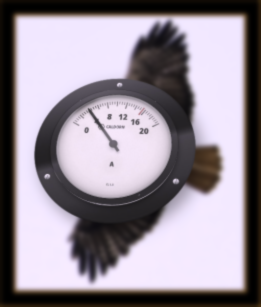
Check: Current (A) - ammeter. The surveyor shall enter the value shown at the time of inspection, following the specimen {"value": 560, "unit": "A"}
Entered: {"value": 4, "unit": "A"}
